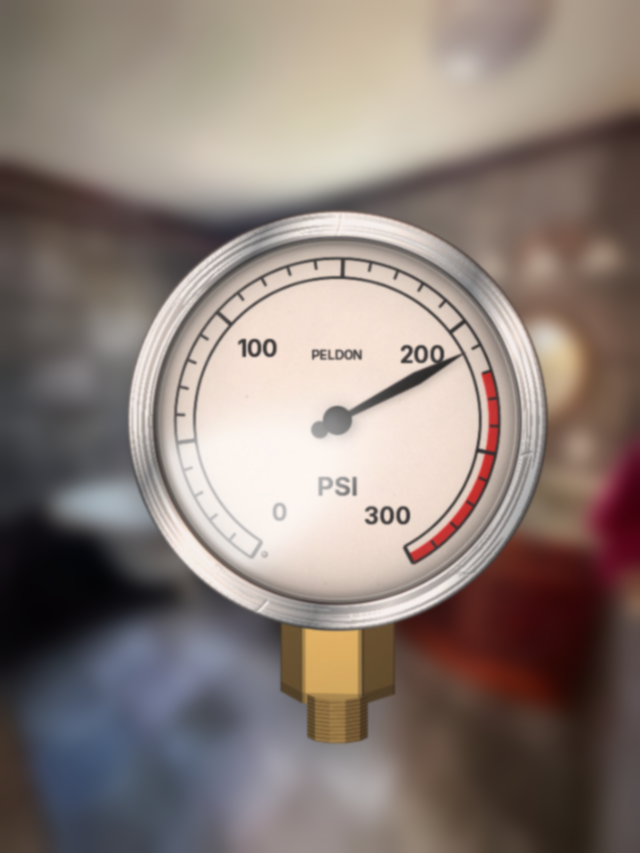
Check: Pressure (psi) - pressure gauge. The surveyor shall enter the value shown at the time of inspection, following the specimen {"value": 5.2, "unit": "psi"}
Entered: {"value": 210, "unit": "psi"}
